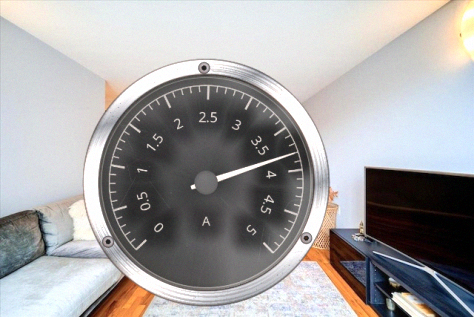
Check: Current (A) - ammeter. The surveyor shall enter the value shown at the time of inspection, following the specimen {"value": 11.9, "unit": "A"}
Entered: {"value": 3.8, "unit": "A"}
